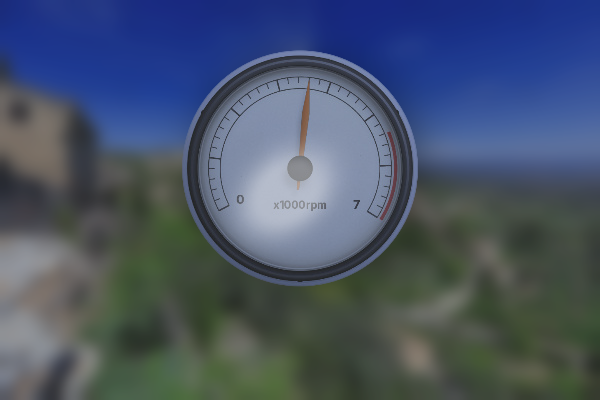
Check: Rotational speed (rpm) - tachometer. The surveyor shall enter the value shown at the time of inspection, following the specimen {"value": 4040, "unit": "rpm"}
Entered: {"value": 3600, "unit": "rpm"}
